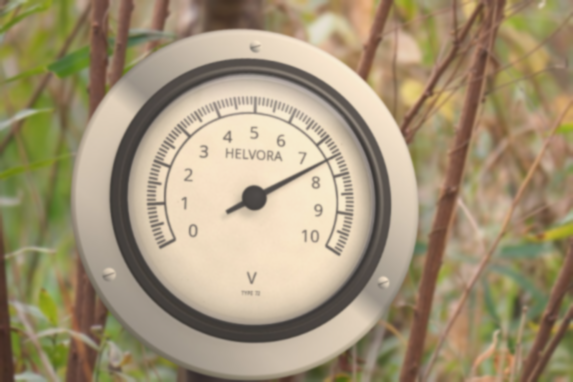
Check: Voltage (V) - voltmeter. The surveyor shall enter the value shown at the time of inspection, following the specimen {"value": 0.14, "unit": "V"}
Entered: {"value": 7.5, "unit": "V"}
